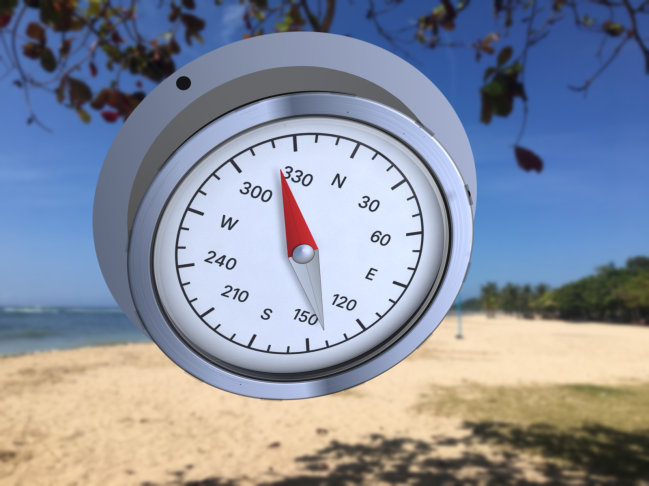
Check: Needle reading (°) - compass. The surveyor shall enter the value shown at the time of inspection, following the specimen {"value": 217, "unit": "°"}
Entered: {"value": 320, "unit": "°"}
